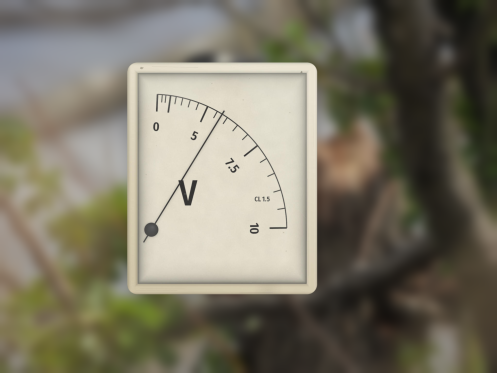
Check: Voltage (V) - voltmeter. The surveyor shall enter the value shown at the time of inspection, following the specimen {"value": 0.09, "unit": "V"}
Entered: {"value": 5.75, "unit": "V"}
